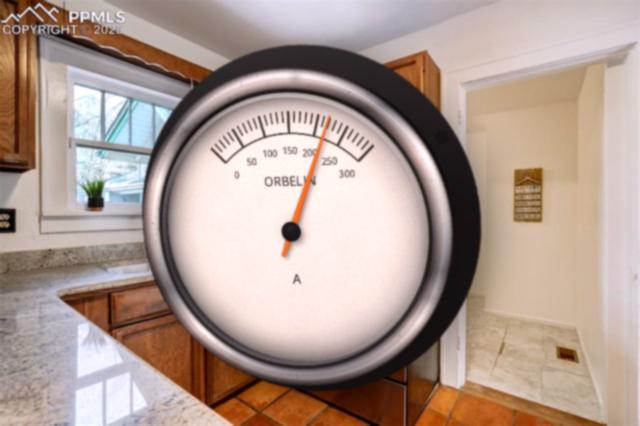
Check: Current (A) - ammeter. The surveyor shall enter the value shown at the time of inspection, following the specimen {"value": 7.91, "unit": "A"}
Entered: {"value": 220, "unit": "A"}
